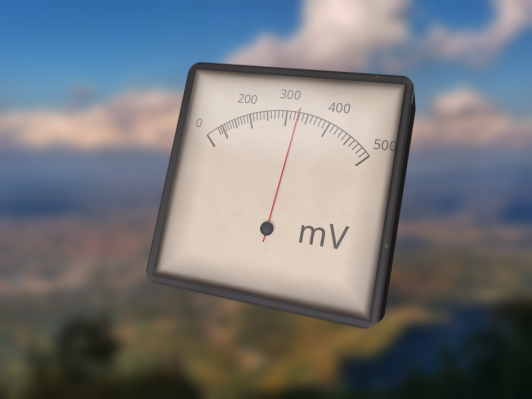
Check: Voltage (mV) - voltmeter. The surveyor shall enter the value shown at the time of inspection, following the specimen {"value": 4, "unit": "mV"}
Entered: {"value": 330, "unit": "mV"}
